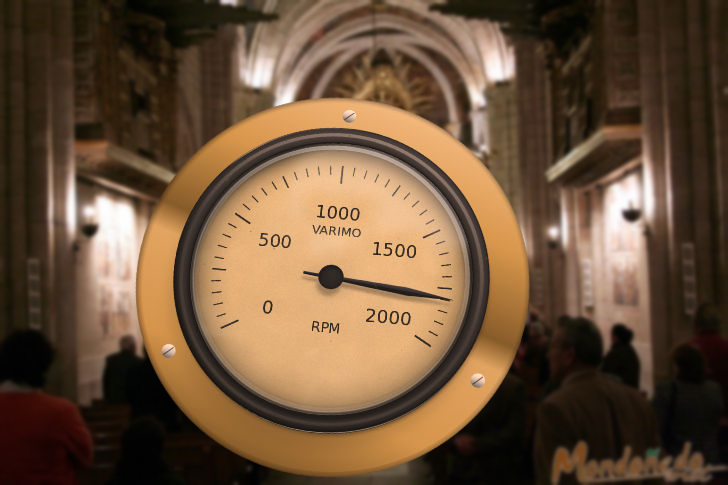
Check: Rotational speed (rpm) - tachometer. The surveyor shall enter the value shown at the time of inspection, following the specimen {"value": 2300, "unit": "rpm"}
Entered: {"value": 1800, "unit": "rpm"}
